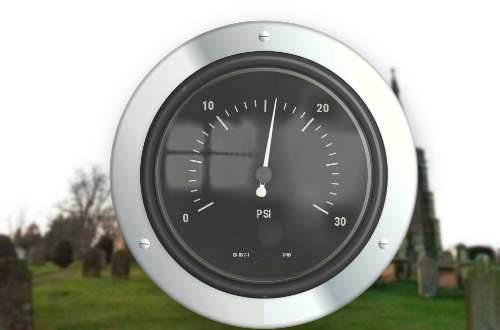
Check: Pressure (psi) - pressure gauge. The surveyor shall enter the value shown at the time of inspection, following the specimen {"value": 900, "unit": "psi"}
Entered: {"value": 16, "unit": "psi"}
